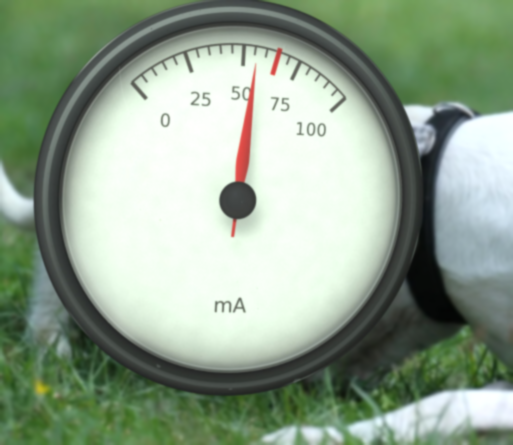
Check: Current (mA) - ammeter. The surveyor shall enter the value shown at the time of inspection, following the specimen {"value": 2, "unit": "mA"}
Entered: {"value": 55, "unit": "mA"}
